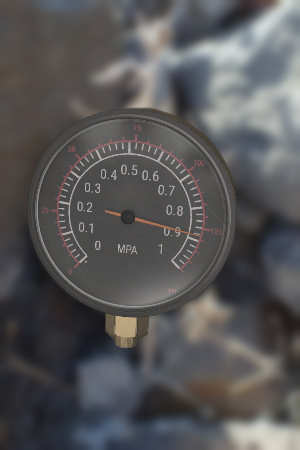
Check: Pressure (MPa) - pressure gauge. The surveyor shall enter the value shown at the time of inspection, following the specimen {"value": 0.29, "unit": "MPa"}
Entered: {"value": 0.88, "unit": "MPa"}
